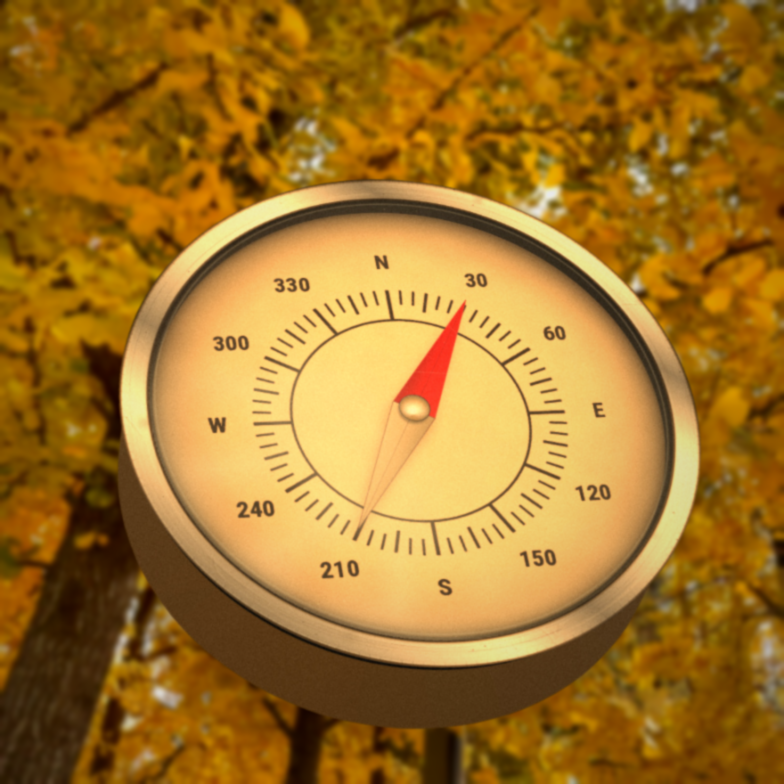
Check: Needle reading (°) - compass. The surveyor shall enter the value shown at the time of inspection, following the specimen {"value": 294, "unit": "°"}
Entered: {"value": 30, "unit": "°"}
